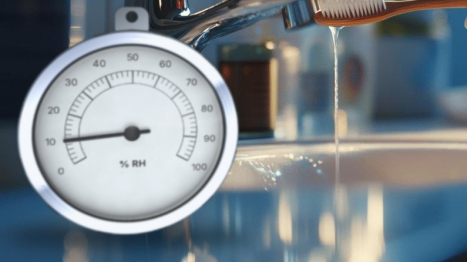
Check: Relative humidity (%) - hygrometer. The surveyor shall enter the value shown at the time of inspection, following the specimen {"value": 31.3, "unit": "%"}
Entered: {"value": 10, "unit": "%"}
